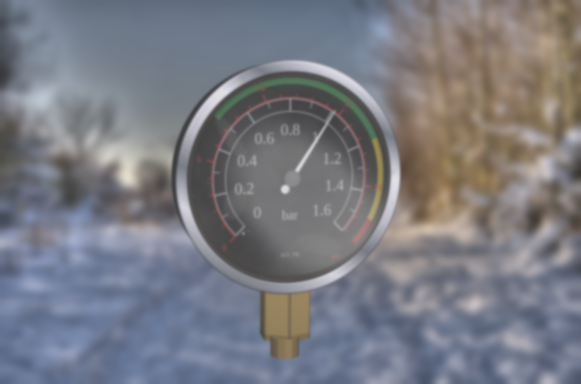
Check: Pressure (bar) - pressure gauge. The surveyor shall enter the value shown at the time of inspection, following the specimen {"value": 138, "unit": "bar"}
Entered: {"value": 1, "unit": "bar"}
